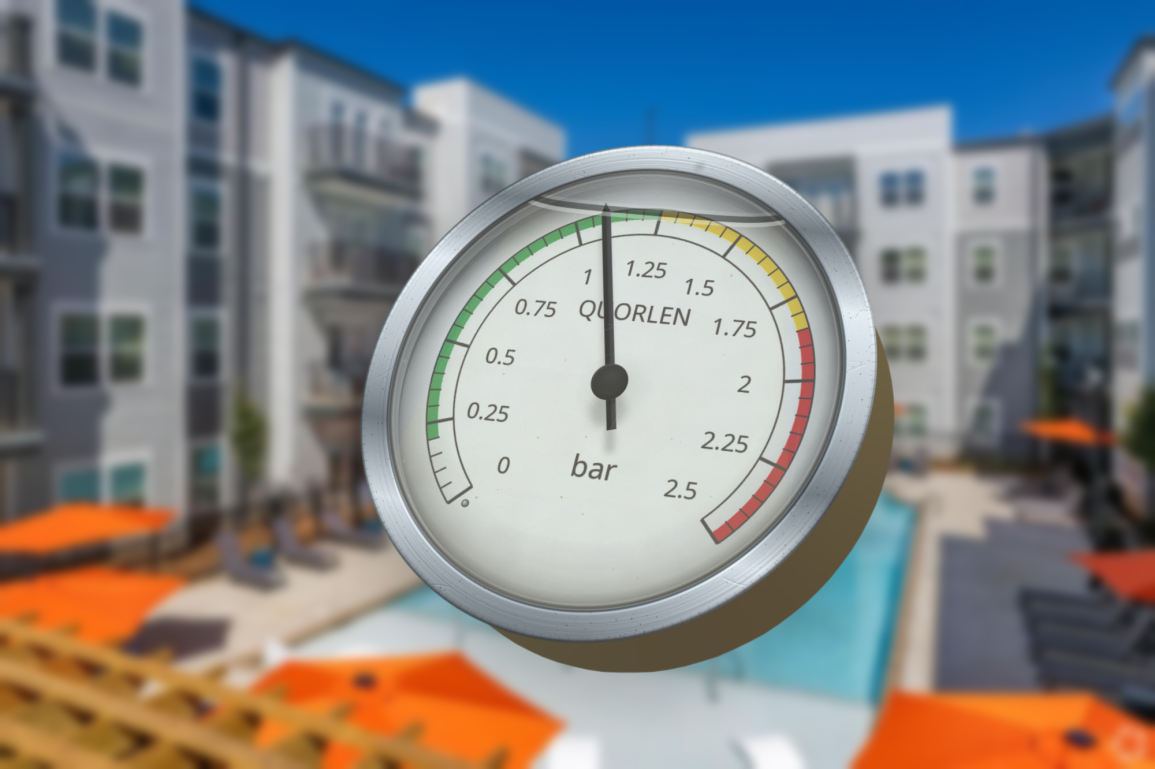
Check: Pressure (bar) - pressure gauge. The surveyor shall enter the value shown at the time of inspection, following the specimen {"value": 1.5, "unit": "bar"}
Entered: {"value": 1.1, "unit": "bar"}
